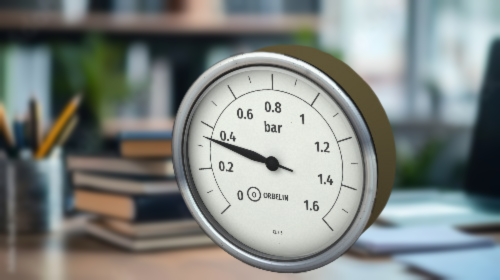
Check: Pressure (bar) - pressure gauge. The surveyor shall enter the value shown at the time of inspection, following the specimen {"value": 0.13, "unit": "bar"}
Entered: {"value": 0.35, "unit": "bar"}
